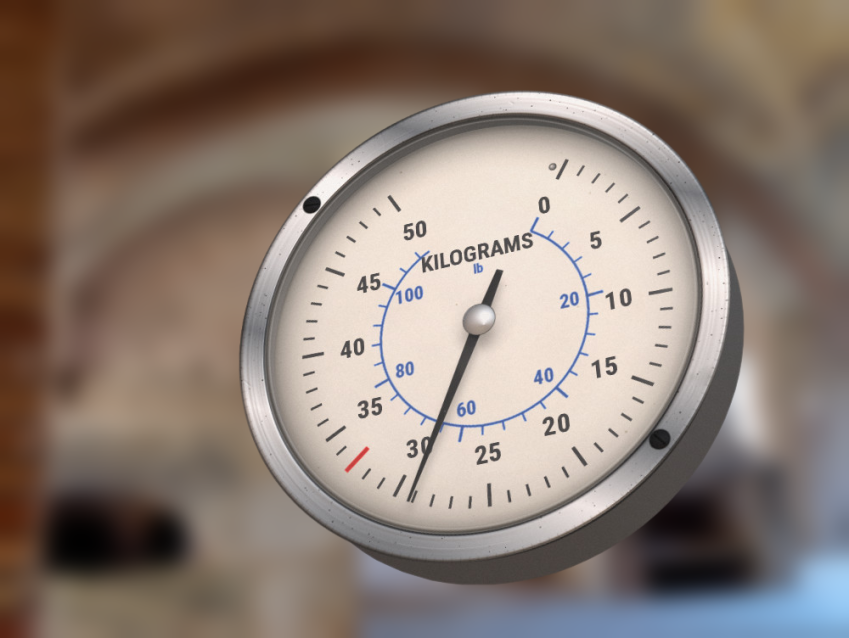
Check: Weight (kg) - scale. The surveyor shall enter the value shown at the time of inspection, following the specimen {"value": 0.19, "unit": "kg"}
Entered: {"value": 29, "unit": "kg"}
